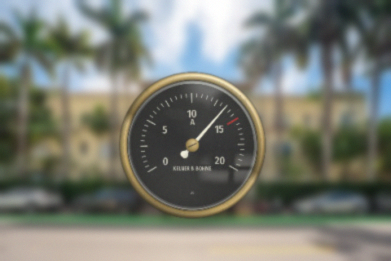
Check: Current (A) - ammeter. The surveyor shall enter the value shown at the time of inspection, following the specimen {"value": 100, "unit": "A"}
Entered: {"value": 13.5, "unit": "A"}
